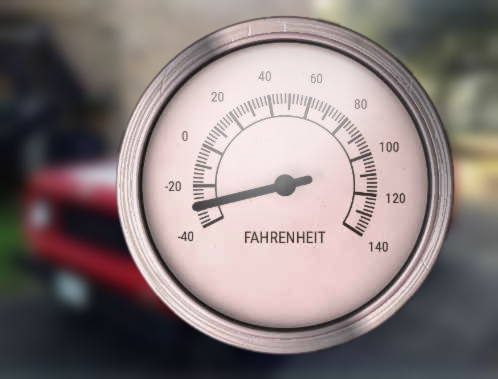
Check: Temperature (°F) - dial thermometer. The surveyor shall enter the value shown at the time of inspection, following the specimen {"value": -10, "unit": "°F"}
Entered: {"value": -30, "unit": "°F"}
